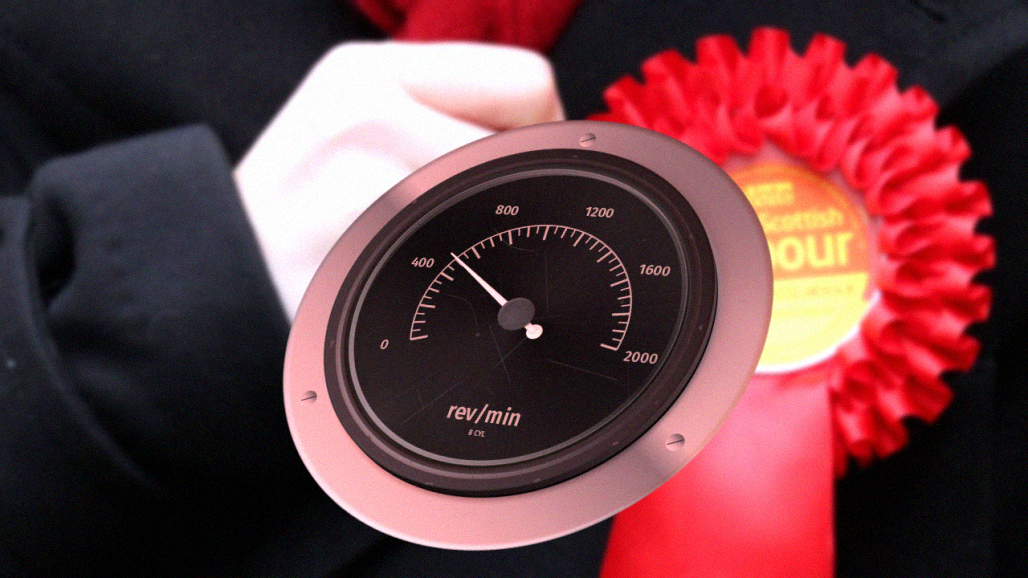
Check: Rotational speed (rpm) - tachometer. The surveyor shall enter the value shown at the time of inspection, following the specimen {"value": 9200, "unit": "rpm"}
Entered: {"value": 500, "unit": "rpm"}
